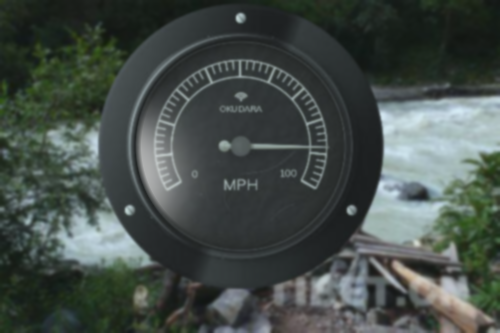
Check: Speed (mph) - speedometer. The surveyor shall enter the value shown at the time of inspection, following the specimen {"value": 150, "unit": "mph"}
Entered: {"value": 88, "unit": "mph"}
